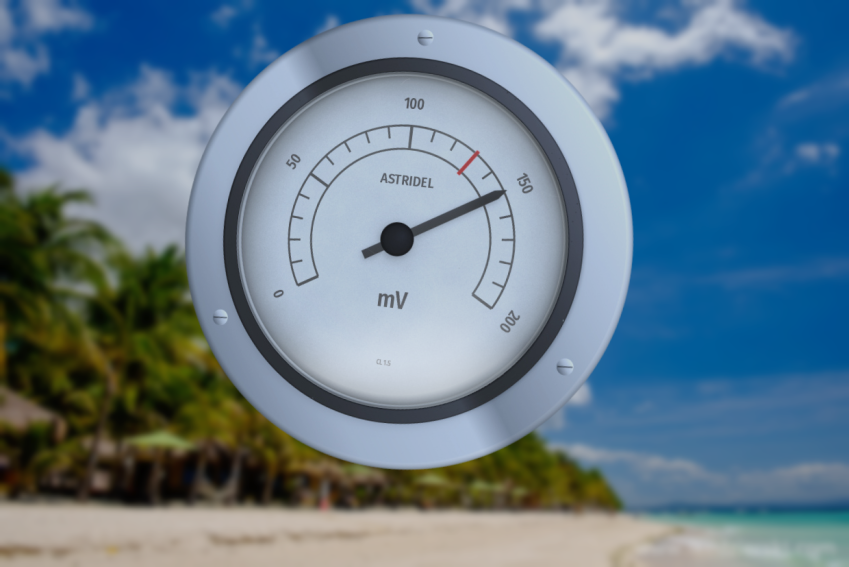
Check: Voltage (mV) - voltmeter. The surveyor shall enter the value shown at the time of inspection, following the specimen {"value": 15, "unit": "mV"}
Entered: {"value": 150, "unit": "mV"}
